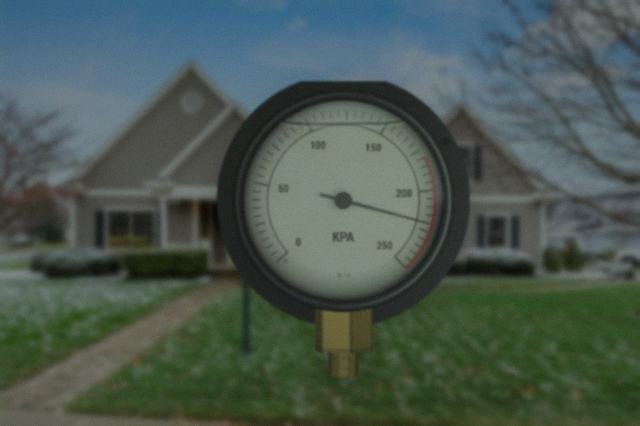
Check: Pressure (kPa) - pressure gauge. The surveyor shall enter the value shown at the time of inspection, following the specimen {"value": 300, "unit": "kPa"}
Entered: {"value": 220, "unit": "kPa"}
